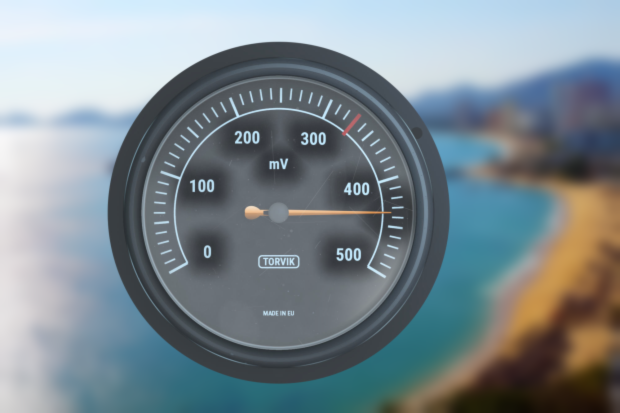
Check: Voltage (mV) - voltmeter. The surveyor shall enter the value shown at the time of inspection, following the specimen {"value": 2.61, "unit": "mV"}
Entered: {"value": 435, "unit": "mV"}
